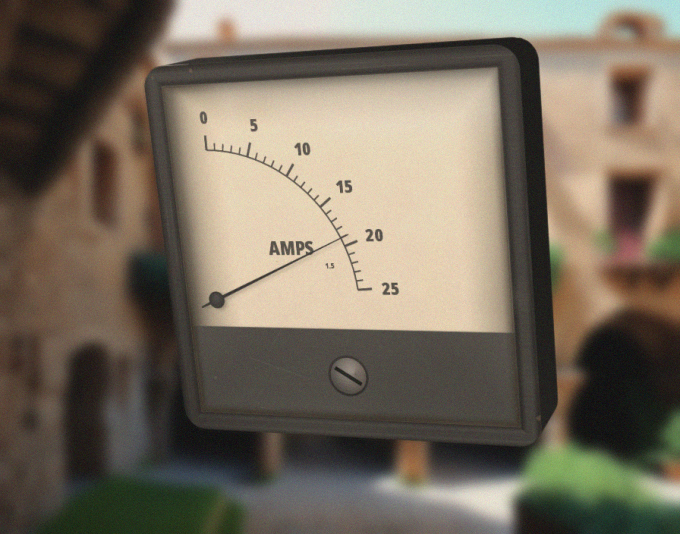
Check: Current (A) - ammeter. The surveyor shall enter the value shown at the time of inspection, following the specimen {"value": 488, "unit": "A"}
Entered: {"value": 19, "unit": "A"}
